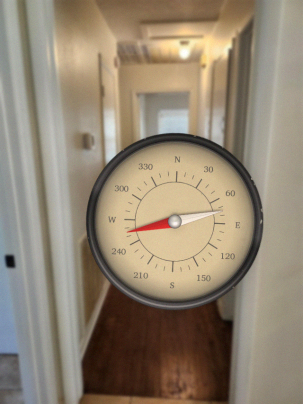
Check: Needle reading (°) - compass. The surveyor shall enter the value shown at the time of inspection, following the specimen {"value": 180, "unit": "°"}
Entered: {"value": 255, "unit": "°"}
